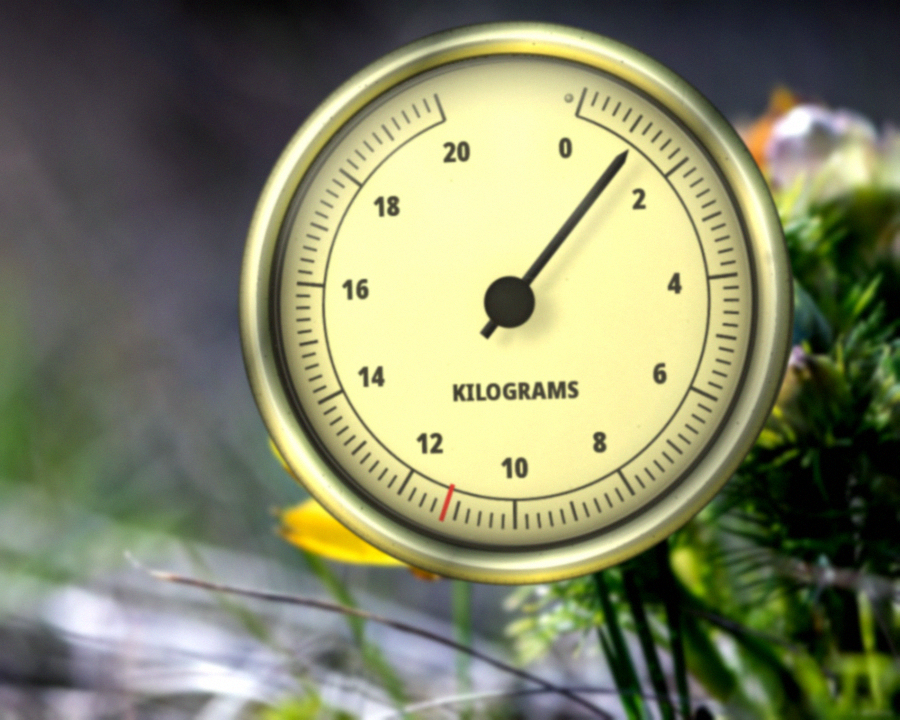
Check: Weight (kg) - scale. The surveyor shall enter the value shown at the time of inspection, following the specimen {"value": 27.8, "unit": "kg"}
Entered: {"value": 1.2, "unit": "kg"}
